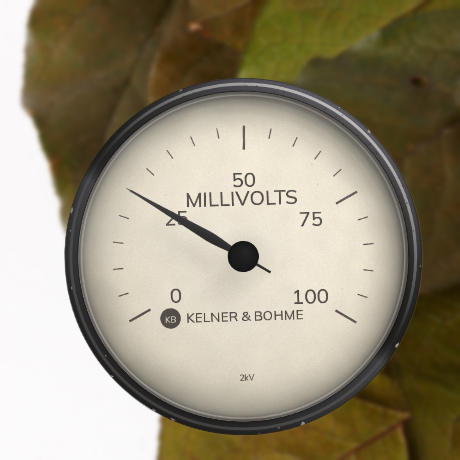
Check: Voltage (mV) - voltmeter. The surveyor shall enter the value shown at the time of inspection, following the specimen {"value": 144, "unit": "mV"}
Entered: {"value": 25, "unit": "mV"}
